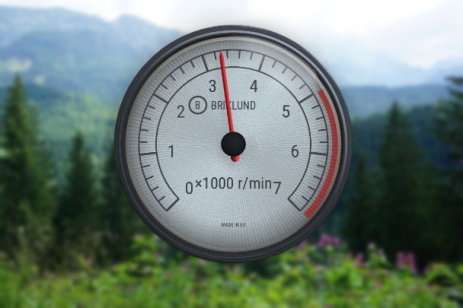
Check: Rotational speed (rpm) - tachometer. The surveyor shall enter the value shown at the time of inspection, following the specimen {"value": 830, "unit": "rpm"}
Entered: {"value": 3300, "unit": "rpm"}
